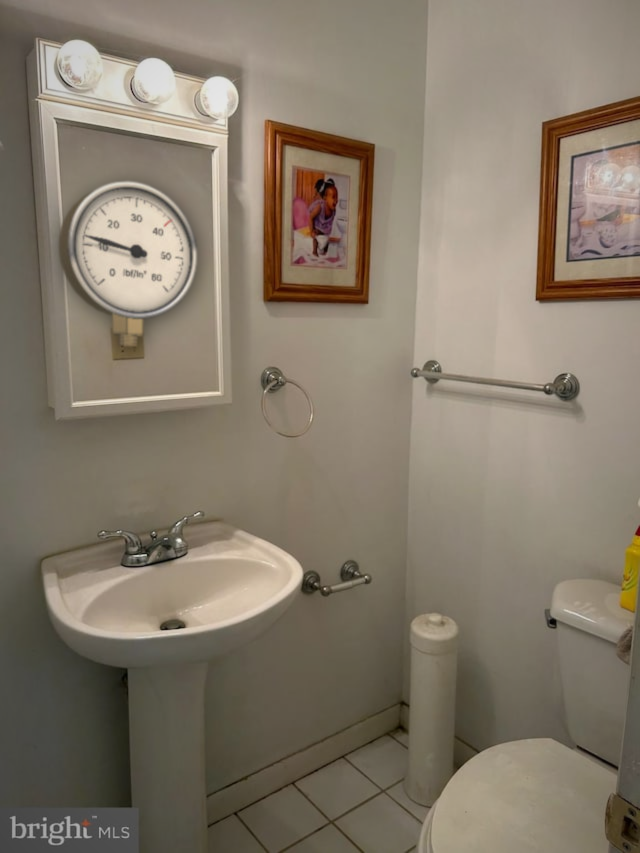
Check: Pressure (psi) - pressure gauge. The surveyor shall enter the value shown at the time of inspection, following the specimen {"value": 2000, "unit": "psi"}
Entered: {"value": 12, "unit": "psi"}
